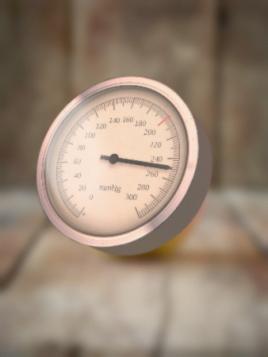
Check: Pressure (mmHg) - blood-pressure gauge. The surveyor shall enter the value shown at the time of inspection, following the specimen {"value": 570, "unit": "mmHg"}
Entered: {"value": 250, "unit": "mmHg"}
